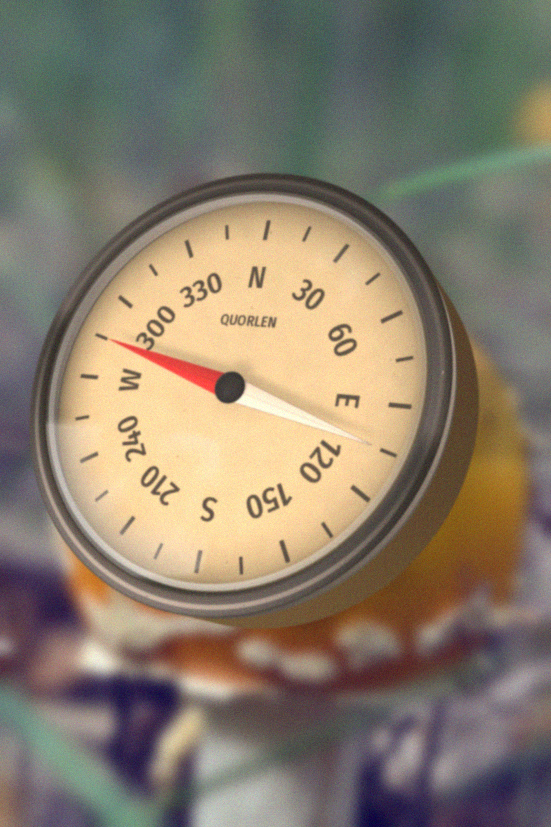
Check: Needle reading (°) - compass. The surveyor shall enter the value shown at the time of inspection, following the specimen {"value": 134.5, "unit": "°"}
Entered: {"value": 285, "unit": "°"}
